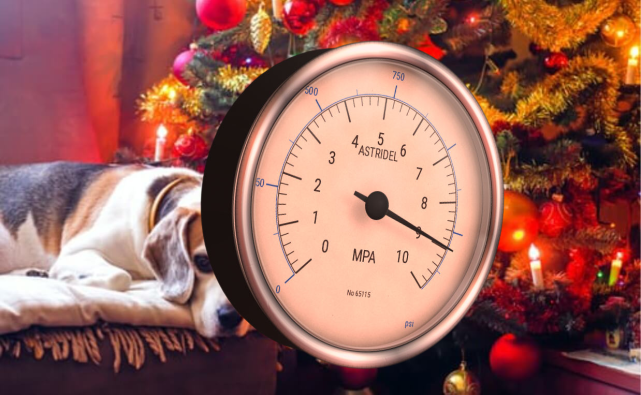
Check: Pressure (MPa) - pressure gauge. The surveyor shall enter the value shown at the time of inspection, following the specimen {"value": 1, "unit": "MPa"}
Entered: {"value": 9, "unit": "MPa"}
